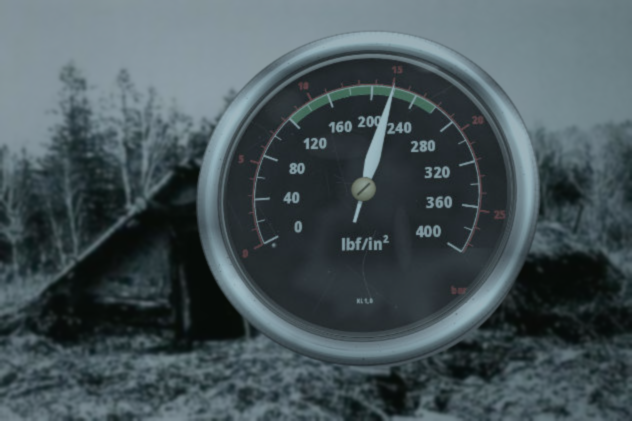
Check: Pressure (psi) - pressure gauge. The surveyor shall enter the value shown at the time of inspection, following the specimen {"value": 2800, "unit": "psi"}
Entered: {"value": 220, "unit": "psi"}
